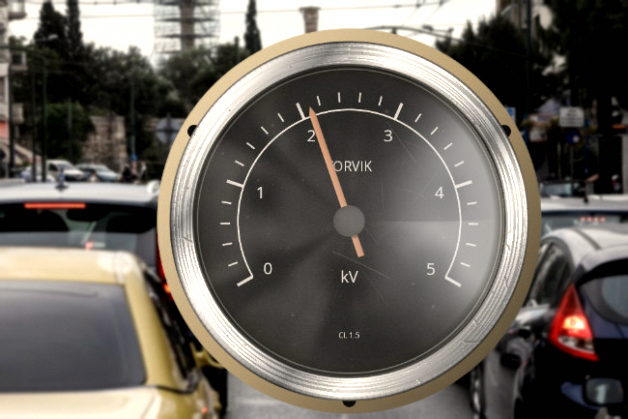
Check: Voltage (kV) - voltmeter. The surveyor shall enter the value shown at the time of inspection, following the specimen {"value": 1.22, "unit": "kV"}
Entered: {"value": 2.1, "unit": "kV"}
